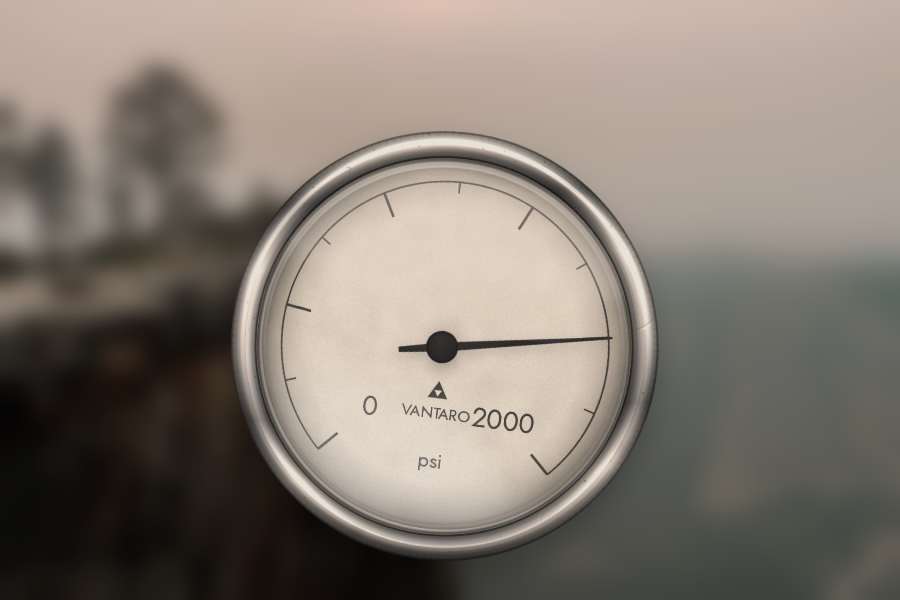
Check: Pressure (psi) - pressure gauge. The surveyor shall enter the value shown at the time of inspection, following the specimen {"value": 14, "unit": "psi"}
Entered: {"value": 1600, "unit": "psi"}
